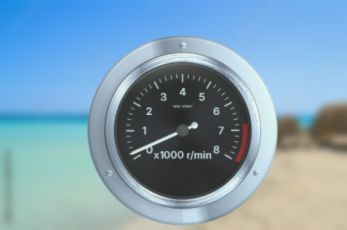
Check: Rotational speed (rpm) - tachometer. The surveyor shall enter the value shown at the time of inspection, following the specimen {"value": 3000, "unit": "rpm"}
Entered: {"value": 200, "unit": "rpm"}
